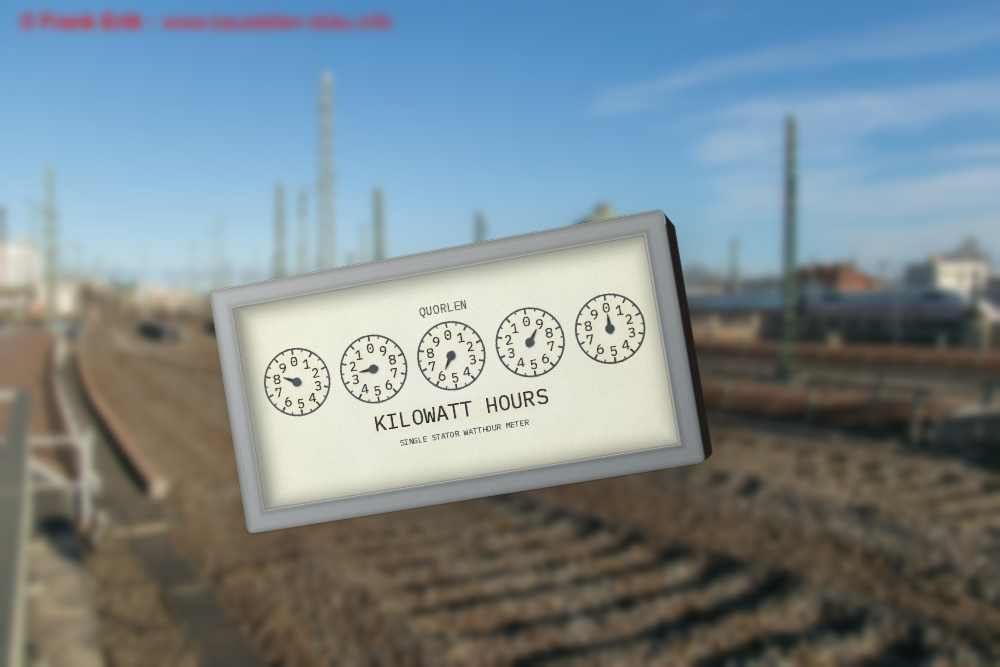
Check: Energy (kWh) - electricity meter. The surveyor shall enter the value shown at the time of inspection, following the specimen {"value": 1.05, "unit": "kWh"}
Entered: {"value": 82590, "unit": "kWh"}
